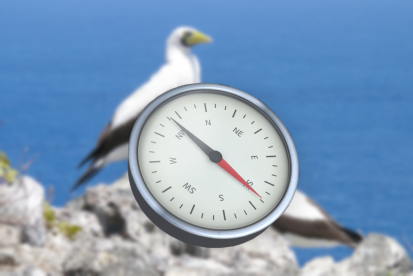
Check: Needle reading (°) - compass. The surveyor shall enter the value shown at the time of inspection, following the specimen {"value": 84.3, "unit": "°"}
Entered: {"value": 140, "unit": "°"}
